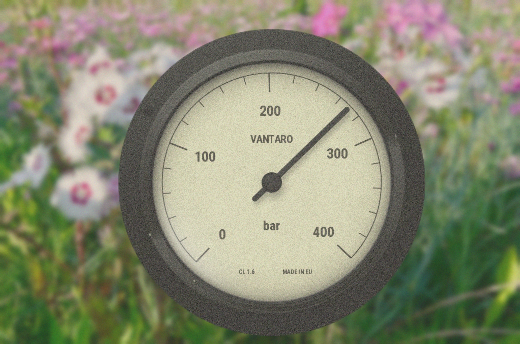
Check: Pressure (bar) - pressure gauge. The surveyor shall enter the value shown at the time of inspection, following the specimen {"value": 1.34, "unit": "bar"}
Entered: {"value": 270, "unit": "bar"}
